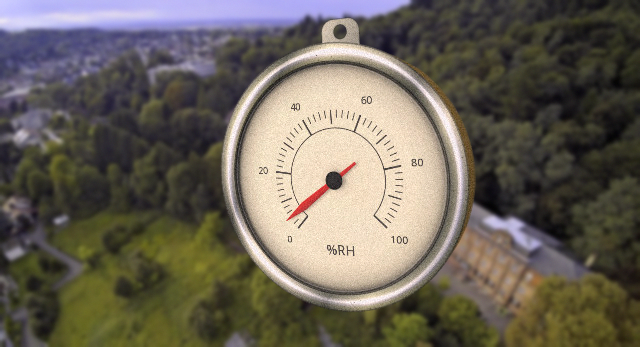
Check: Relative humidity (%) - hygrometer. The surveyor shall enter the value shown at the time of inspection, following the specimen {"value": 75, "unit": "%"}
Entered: {"value": 4, "unit": "%"}
